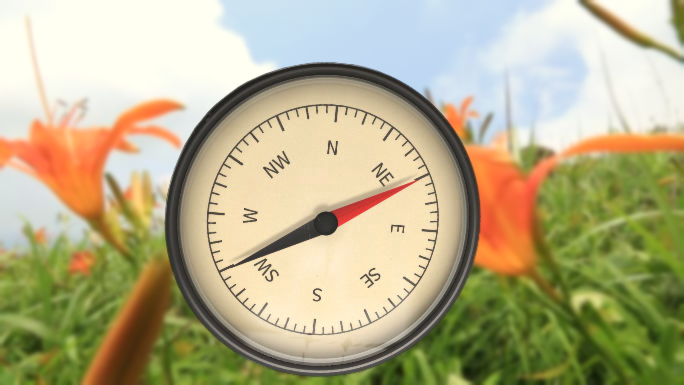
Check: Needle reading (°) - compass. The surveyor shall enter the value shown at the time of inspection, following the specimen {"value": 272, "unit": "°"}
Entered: {"value": 60, "unit": "°"}
